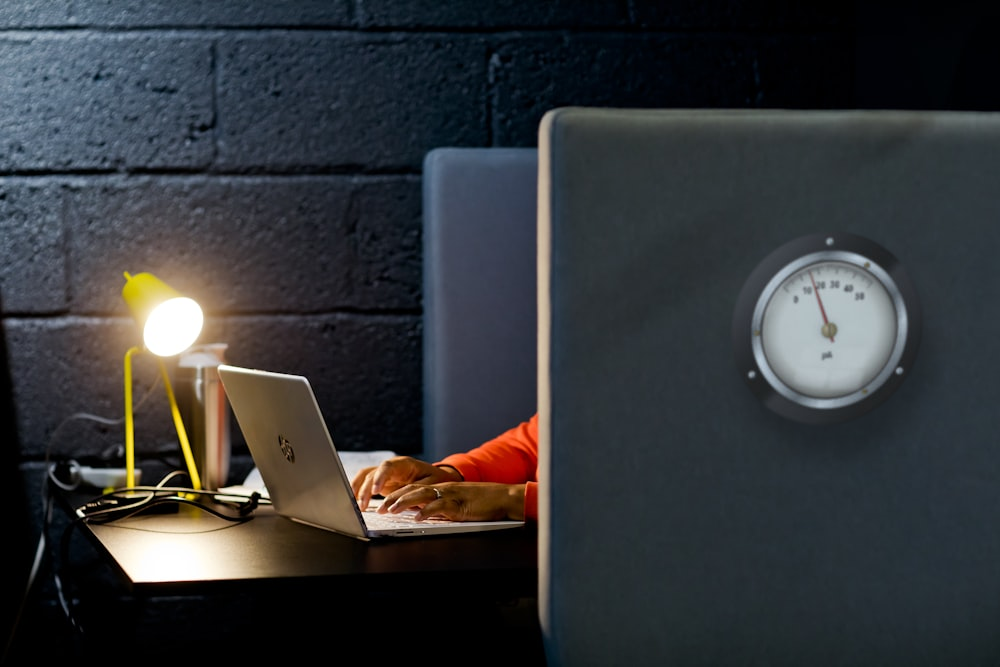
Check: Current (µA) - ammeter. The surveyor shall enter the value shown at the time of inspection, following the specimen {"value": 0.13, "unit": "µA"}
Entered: {"value": 15, "unit": "µA"}
